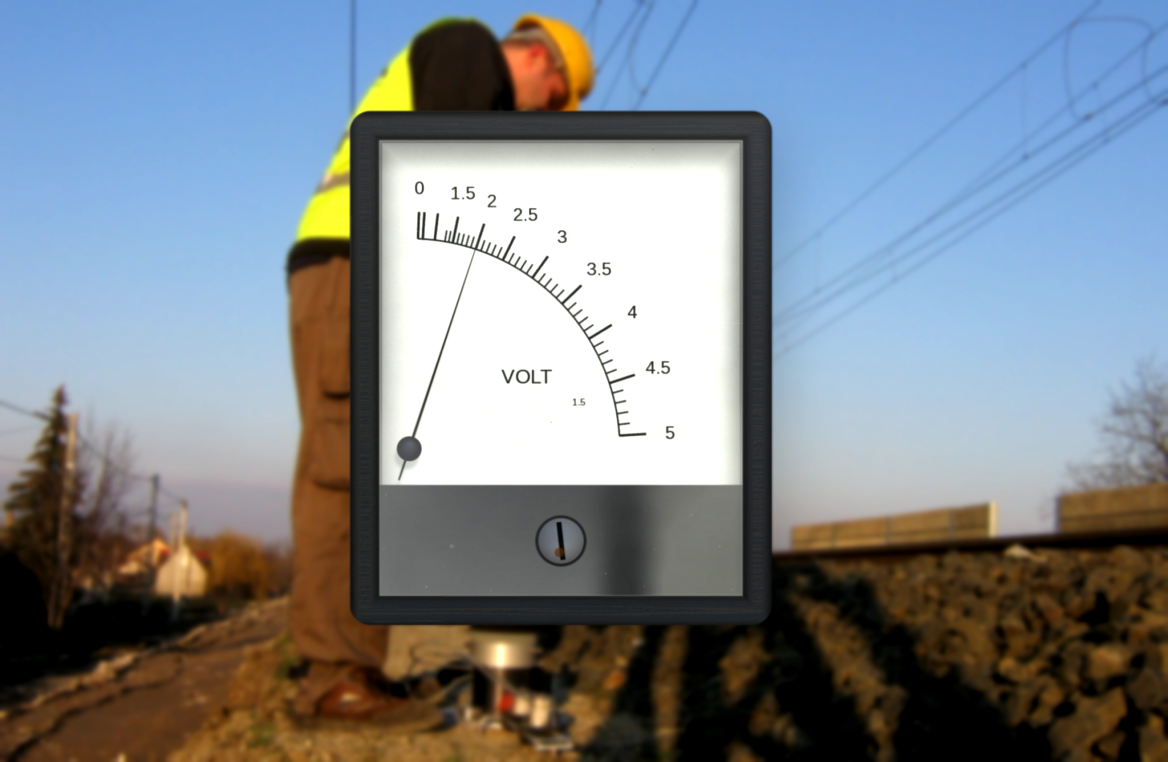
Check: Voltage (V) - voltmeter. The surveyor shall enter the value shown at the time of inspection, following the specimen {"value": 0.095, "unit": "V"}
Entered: {"value": 2, "unit": "V"}
